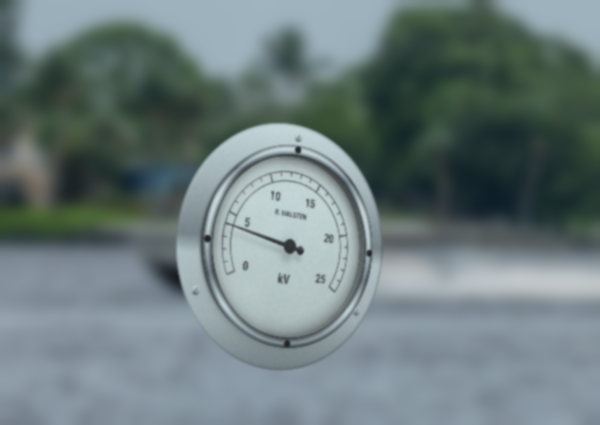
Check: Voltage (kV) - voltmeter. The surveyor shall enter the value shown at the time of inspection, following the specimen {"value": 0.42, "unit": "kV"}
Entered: {"value": 4, "unit": "kV"}
